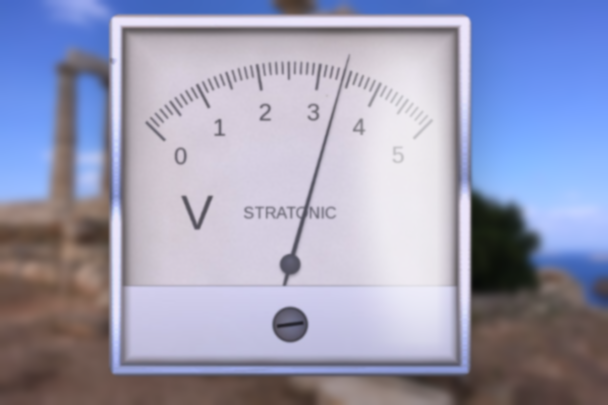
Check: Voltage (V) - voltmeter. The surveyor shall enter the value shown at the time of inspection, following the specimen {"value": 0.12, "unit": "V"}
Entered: {"value": 3.4, "unit": "V"}
